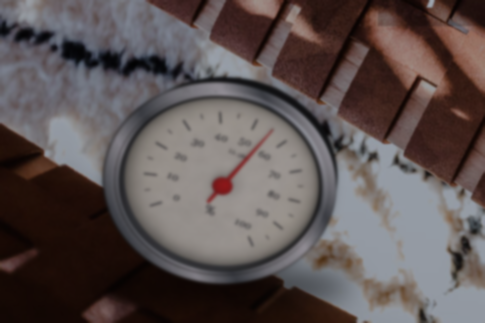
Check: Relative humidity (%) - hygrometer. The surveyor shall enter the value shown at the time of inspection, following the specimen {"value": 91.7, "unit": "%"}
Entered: {"value": 55, "unit": "%"}
